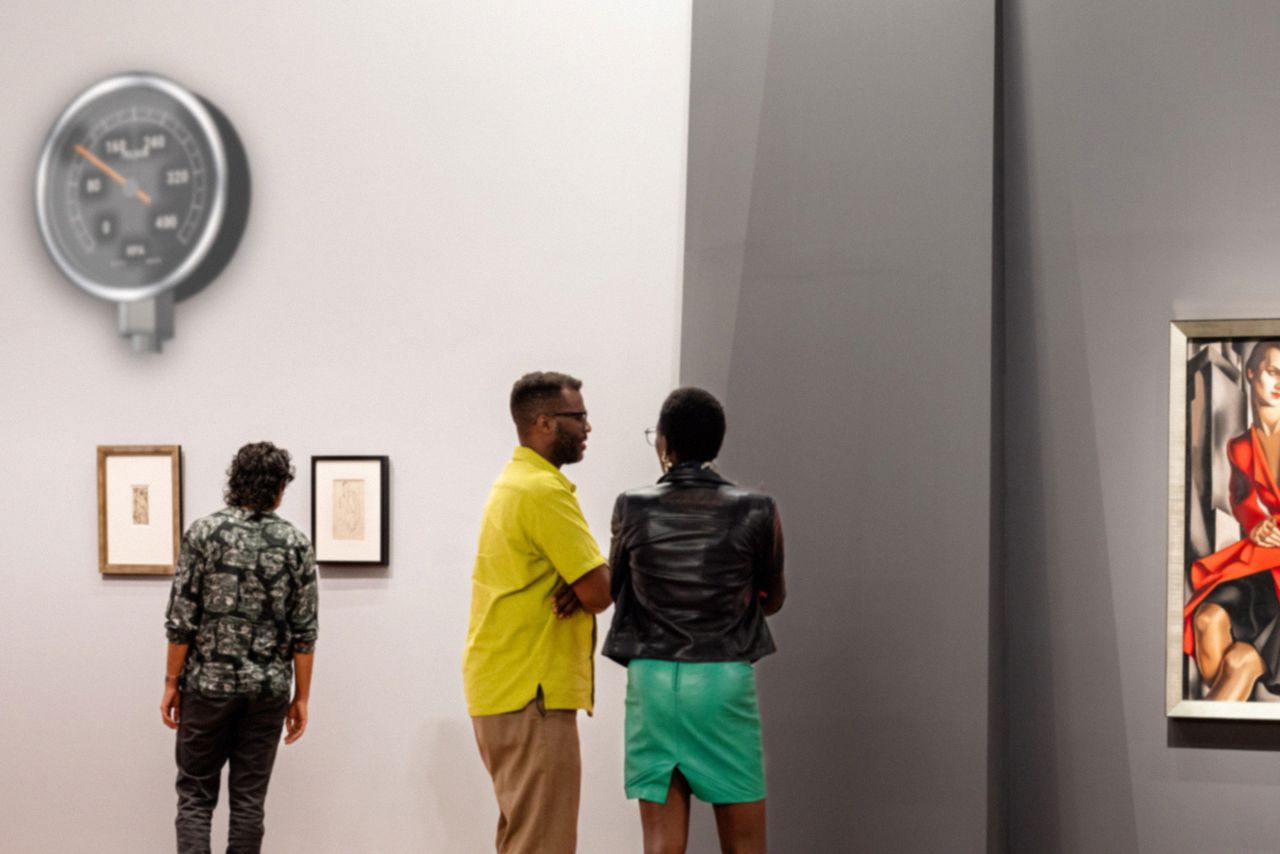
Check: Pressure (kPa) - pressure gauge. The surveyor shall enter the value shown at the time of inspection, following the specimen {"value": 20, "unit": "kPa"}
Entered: {"value": 120, "unit": "kPa"}
